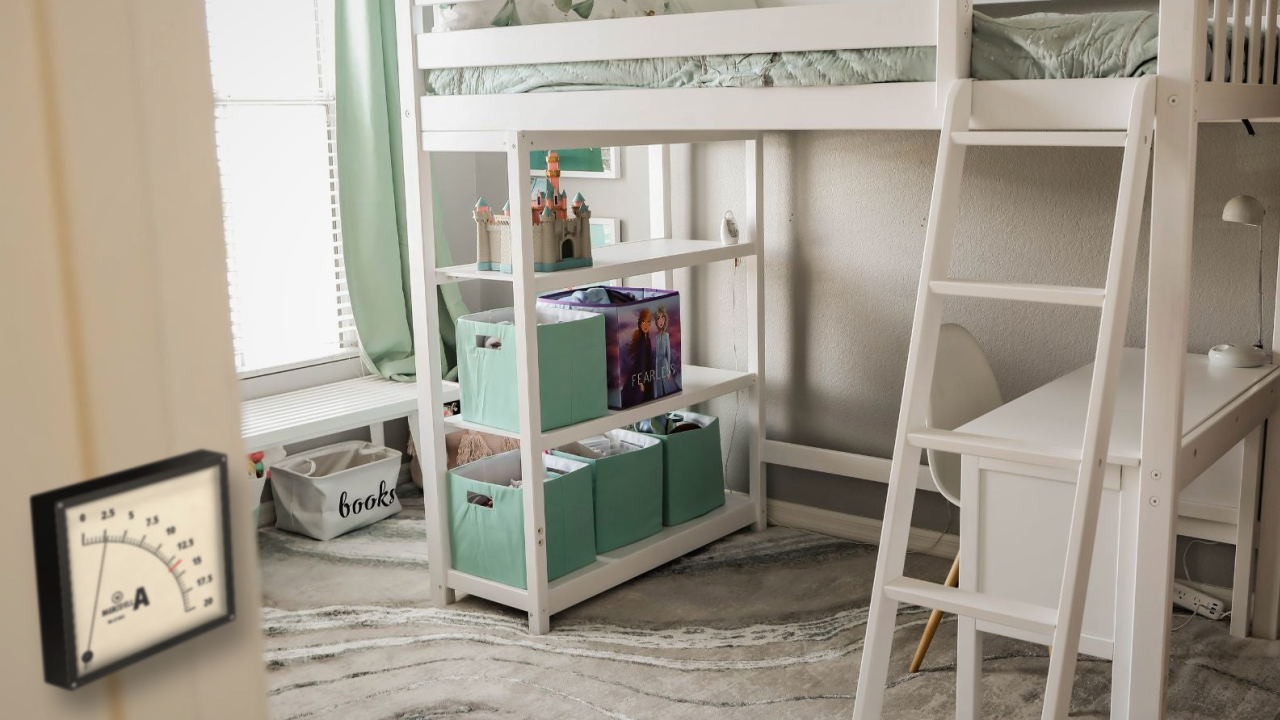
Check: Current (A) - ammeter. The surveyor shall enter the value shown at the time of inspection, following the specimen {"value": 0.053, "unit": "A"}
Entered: {"value": 2.5, "unit": "A"}
